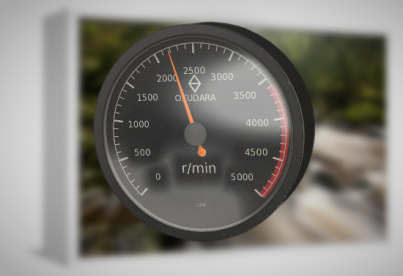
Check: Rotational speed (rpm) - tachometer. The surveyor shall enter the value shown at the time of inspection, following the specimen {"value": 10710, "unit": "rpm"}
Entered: {"value": 2200, "unit": "rpm"}
